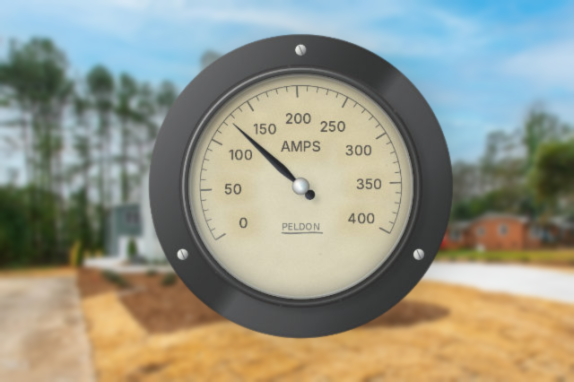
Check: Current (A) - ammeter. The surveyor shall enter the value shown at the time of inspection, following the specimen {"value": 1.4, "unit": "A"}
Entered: {"value": 125, "unit": "A"}
